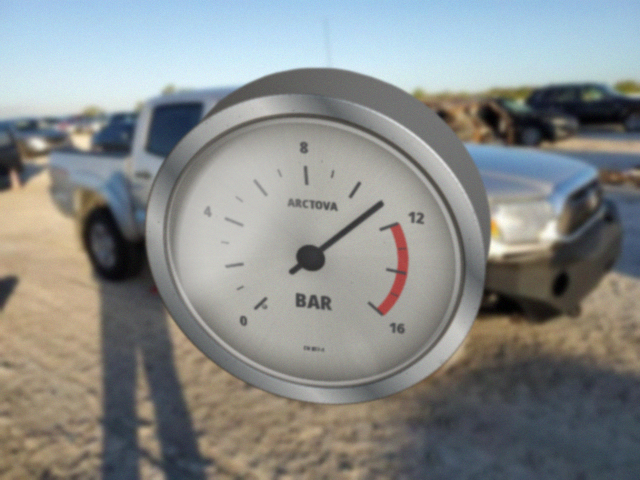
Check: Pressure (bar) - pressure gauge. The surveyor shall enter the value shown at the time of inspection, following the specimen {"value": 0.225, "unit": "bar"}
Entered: {"value": 11, "unit": "bar"}
